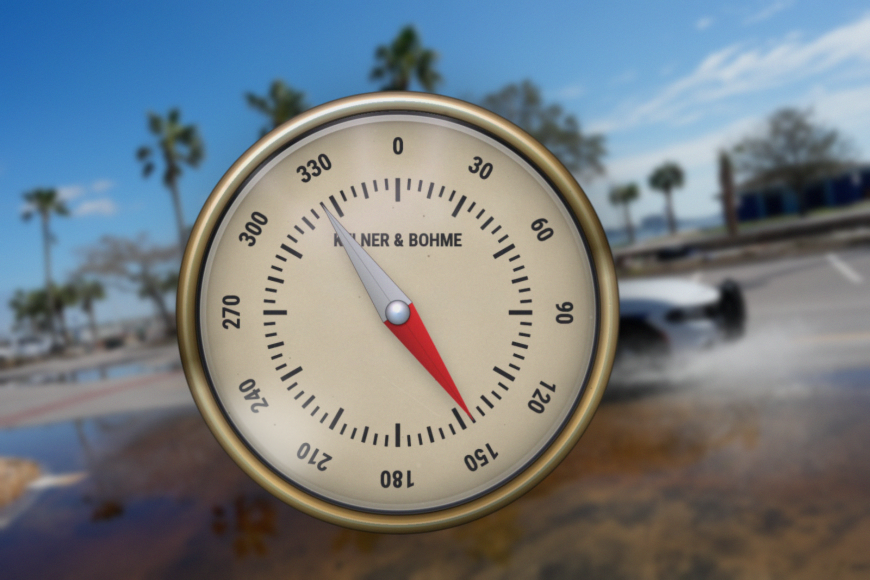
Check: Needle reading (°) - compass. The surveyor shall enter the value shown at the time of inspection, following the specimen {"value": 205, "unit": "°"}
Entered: {"value": 145, "unit": "°"}
